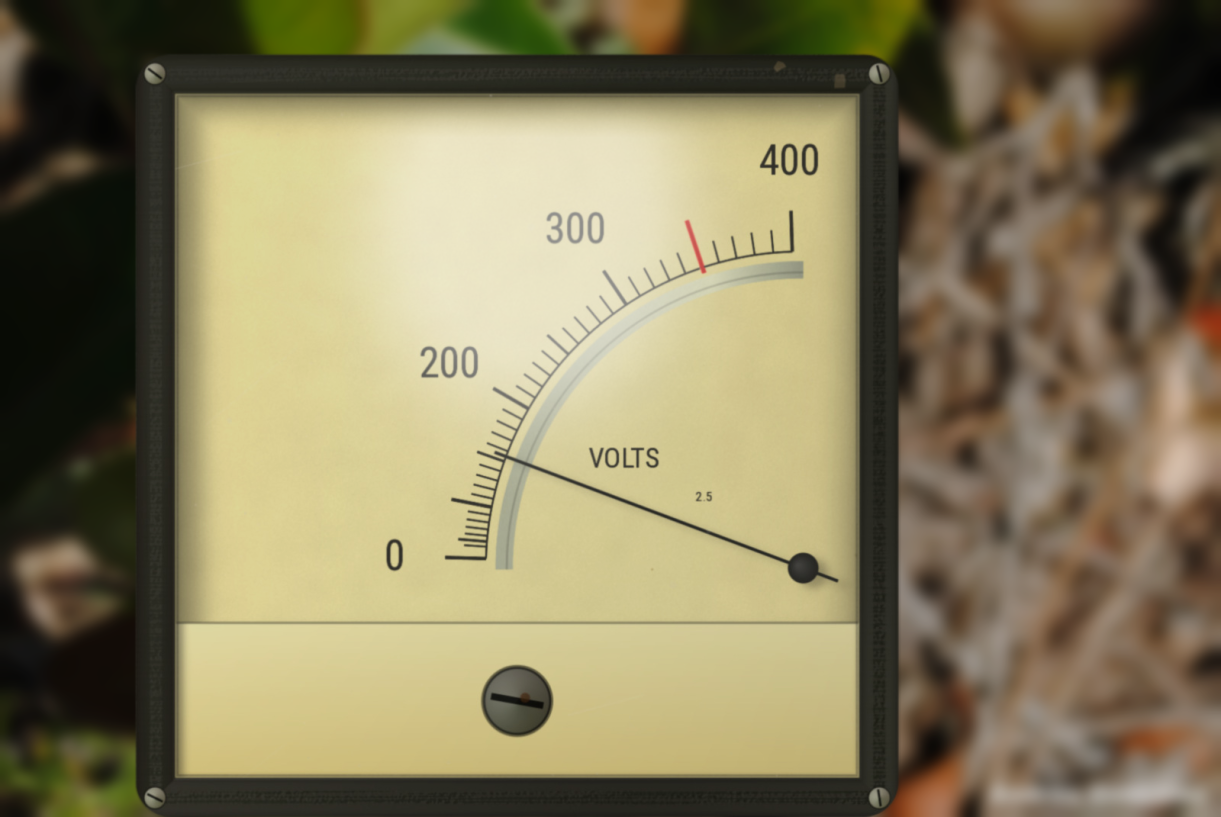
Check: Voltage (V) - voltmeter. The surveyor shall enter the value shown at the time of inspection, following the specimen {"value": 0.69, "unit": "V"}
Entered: {"value": 155, "unit": "V"}
